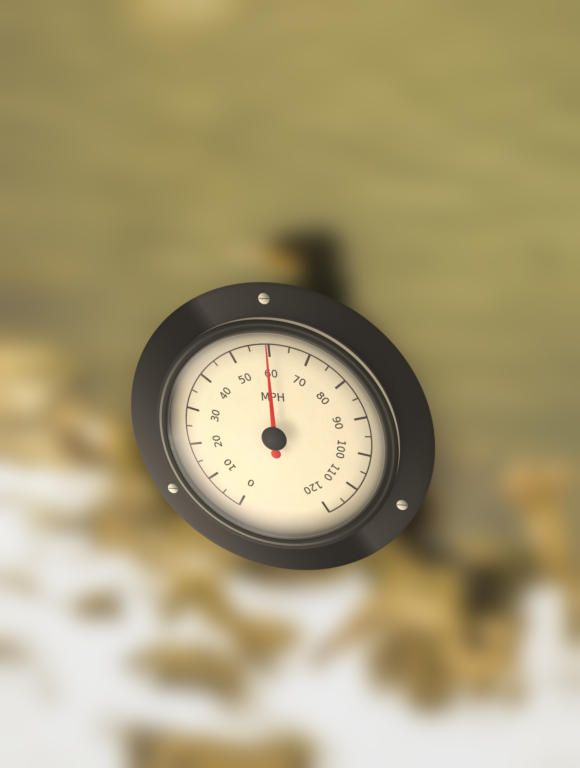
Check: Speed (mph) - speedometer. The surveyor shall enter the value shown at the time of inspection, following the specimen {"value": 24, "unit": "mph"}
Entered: {"value": 60, "unit": "mph"}
